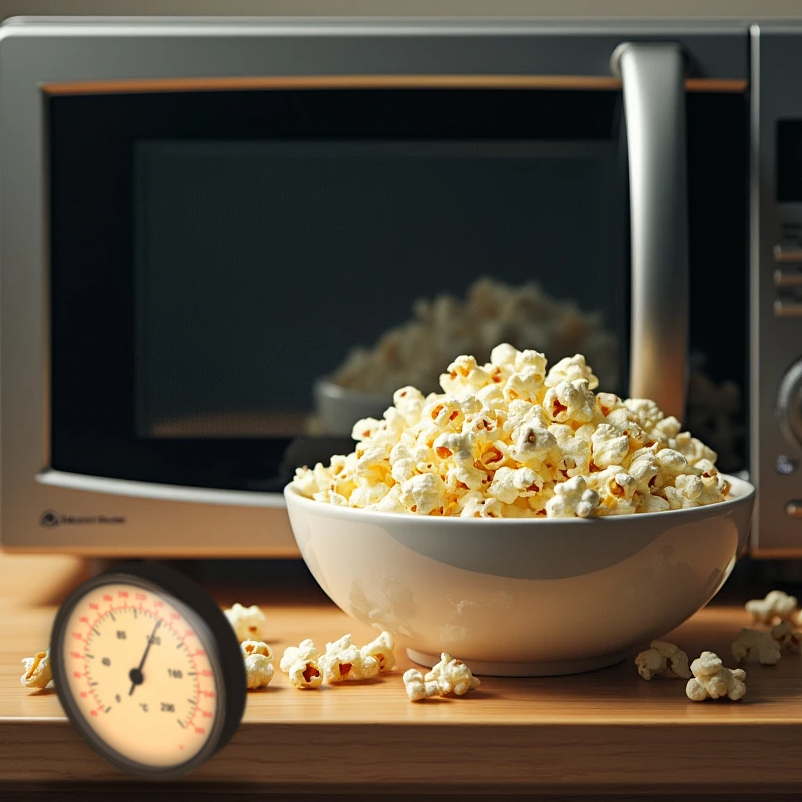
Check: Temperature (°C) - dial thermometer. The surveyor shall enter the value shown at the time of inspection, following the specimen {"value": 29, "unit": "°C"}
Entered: {"value": 120, "unit": "°C"}
